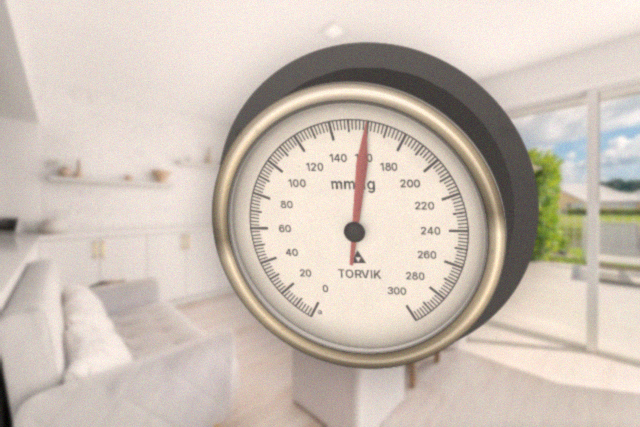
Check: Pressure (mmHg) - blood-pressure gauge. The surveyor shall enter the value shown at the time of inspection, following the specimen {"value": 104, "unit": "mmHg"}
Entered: {"value": 160, "unit": "mmHg"}
